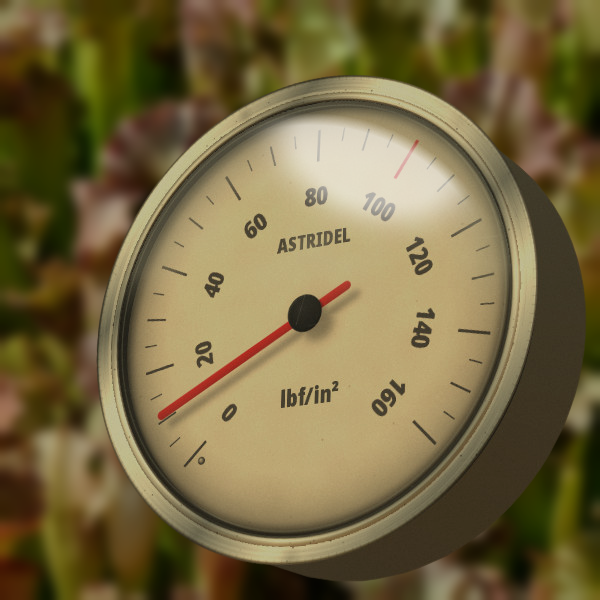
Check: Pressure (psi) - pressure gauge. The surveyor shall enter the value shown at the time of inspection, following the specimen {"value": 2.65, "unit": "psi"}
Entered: {"value": 10, "unit": "psi"}
